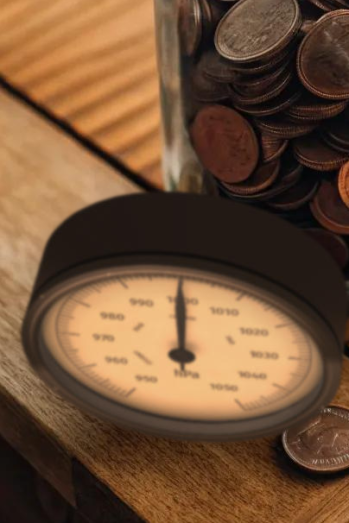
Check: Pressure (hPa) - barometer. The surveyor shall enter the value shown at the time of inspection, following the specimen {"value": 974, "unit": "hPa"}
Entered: {"value": 1000, "unit": "hPa"}
